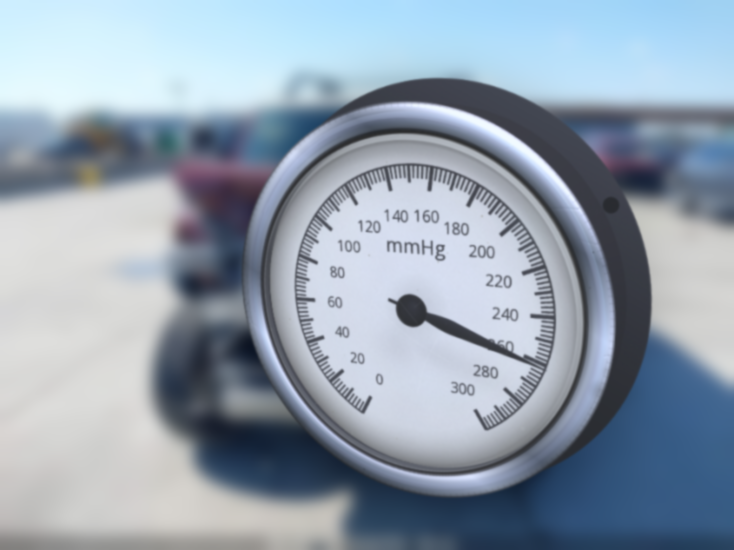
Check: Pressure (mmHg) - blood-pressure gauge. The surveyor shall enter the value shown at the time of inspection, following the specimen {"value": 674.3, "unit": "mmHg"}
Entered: {"value": 260, "unit": "mmHg"}
